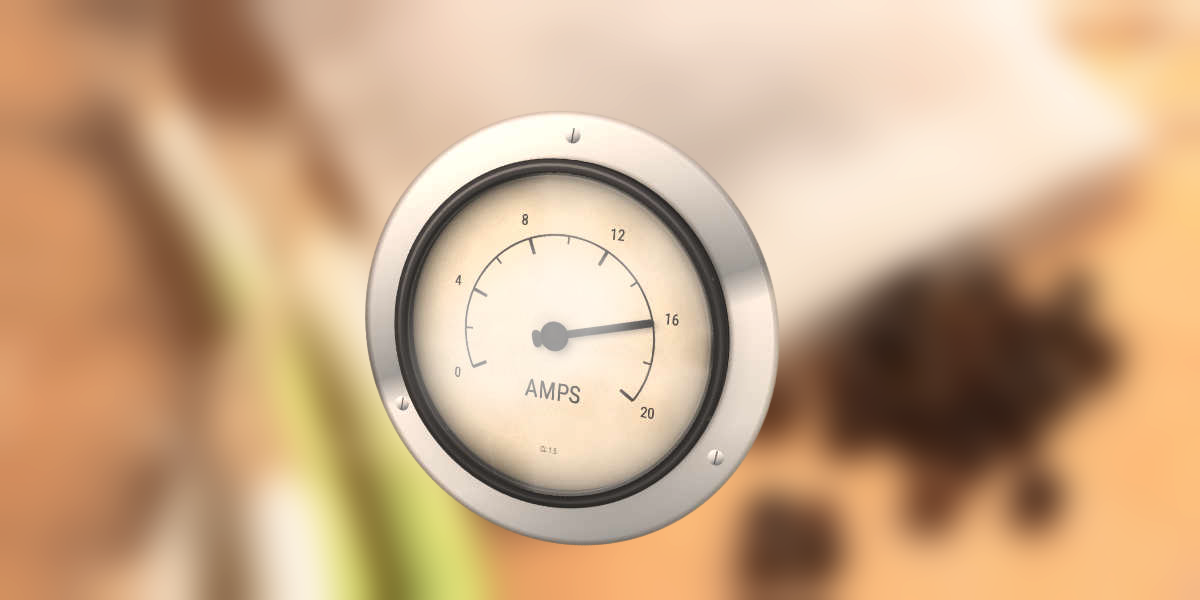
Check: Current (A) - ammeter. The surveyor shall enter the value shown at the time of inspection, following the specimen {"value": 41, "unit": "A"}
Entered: {"value": 16, "unit": "A"}
